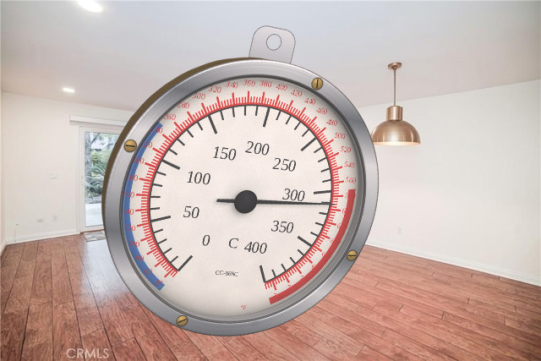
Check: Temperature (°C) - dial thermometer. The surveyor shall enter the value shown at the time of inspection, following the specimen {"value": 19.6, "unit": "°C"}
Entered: {"value": 310, "unit": "°C"}
